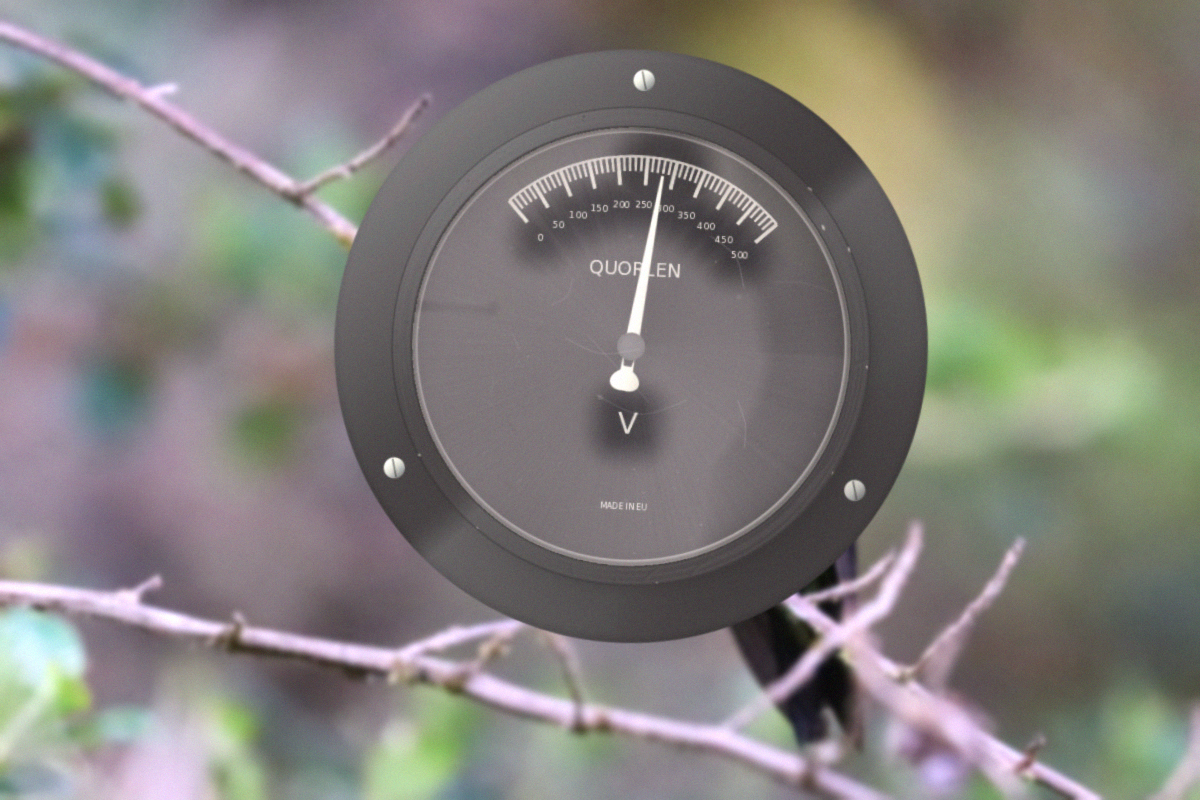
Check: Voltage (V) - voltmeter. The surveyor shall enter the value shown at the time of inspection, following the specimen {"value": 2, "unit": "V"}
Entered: {"value": 280, "unit": "V"}
